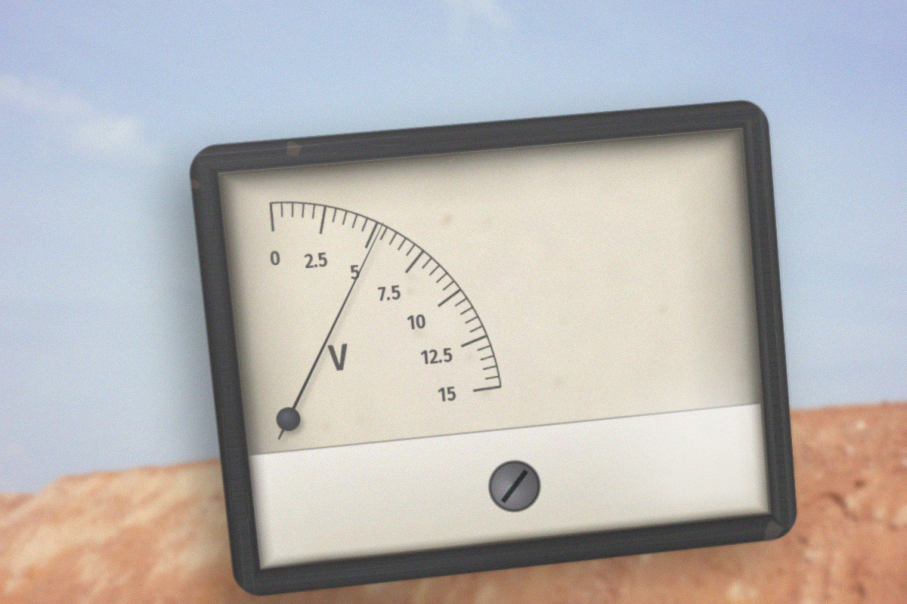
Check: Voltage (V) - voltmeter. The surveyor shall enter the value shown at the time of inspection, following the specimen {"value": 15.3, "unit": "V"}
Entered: {"value": 5.25, "unit": "V"}
